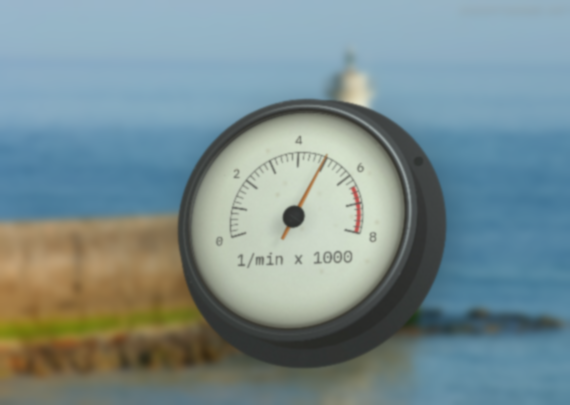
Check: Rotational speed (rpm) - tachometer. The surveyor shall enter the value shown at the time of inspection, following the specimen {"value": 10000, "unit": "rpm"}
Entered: {"value": 5000, "unit": "rpm"}
